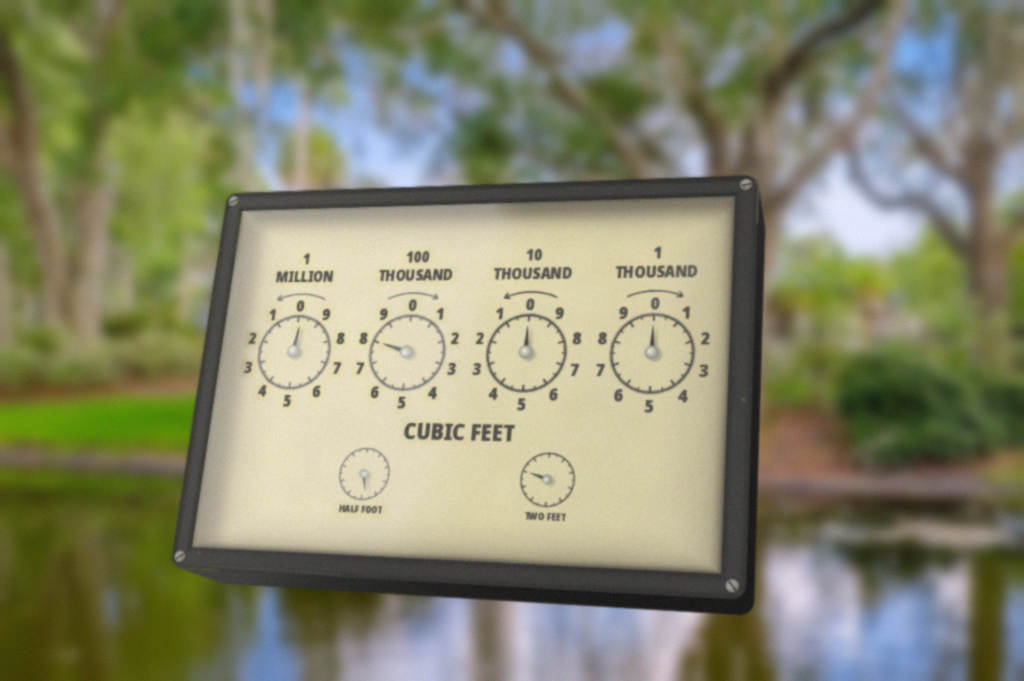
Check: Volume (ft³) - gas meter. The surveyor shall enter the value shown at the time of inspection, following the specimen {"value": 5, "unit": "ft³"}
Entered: {"value": 980000, "unit": "ft³"}
